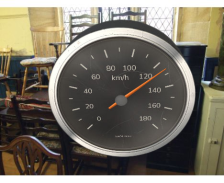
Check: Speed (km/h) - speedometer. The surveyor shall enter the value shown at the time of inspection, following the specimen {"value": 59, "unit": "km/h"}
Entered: {"value": 125, "unit": "km/h"}
